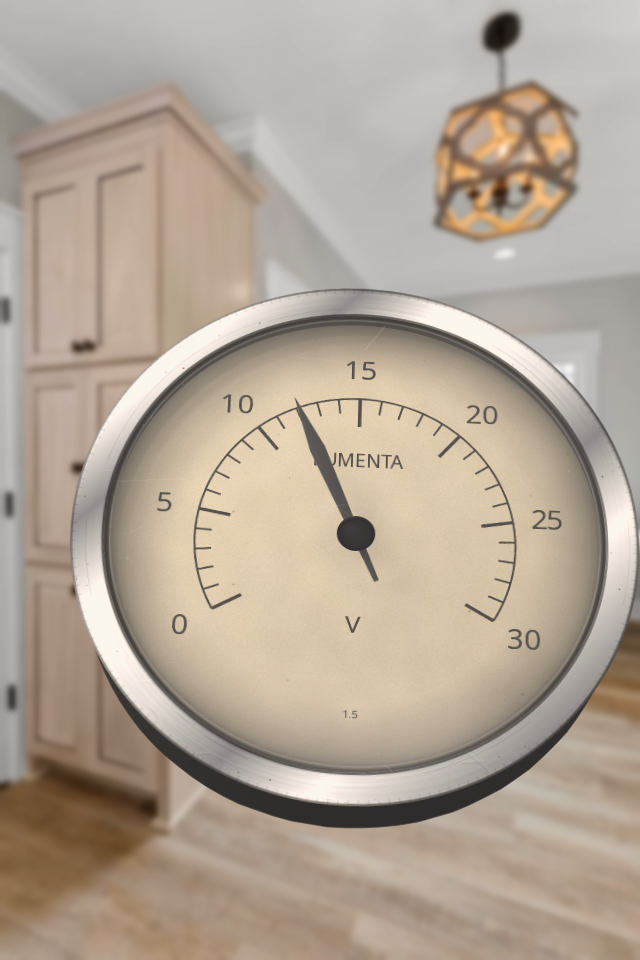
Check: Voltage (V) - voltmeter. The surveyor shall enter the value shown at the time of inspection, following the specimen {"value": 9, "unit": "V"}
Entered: {"value": 12, "unit": "V"}
